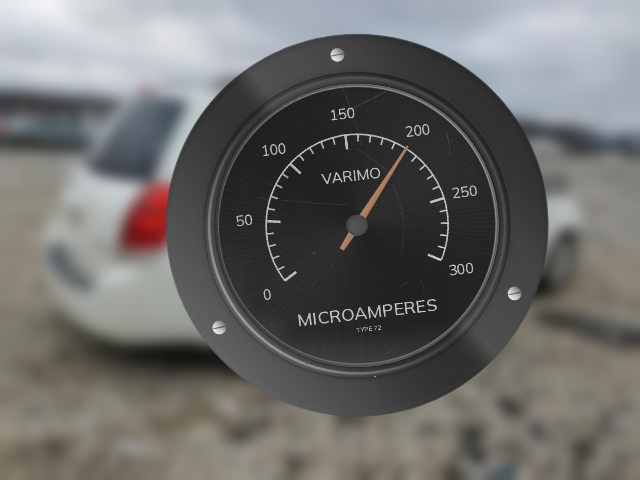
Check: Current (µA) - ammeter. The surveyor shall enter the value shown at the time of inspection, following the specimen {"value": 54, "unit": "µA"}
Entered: {"value": 200, "unit": "µA"}
